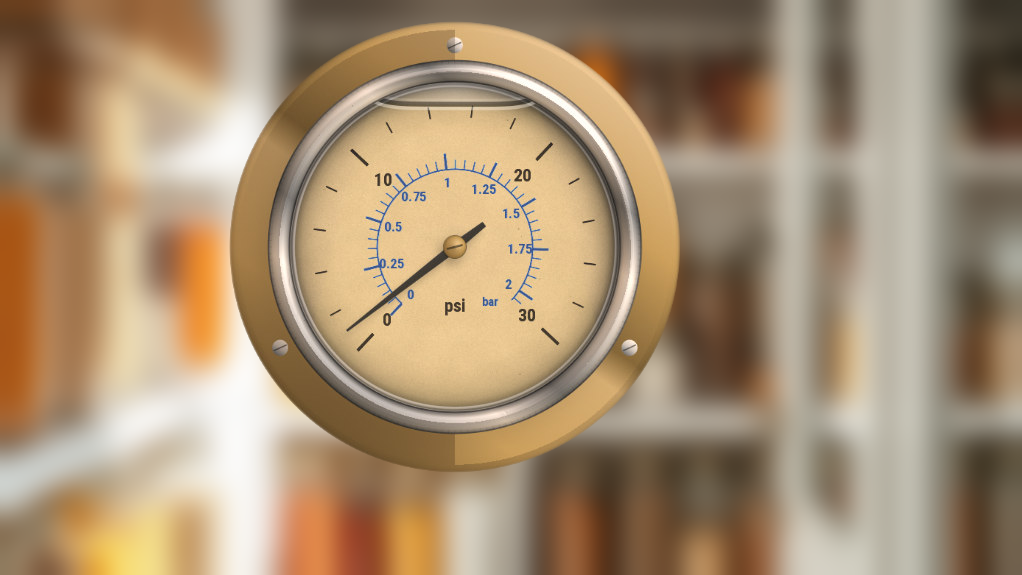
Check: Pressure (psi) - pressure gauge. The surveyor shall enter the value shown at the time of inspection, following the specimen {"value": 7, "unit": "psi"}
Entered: {"value": 1, "unit": "psi"}
